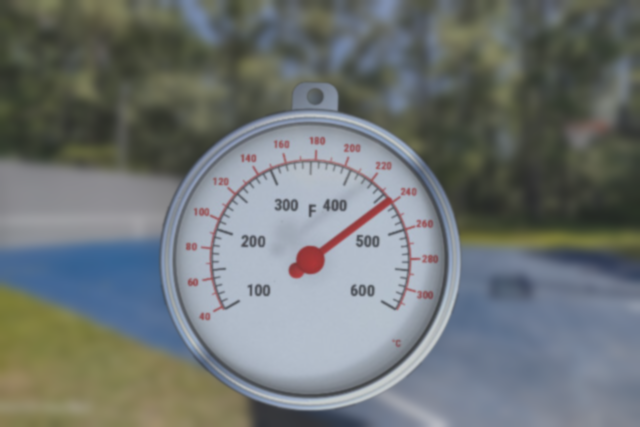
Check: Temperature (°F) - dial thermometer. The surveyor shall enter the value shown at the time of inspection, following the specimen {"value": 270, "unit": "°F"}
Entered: {"value": 460, "unit": "°F"}
